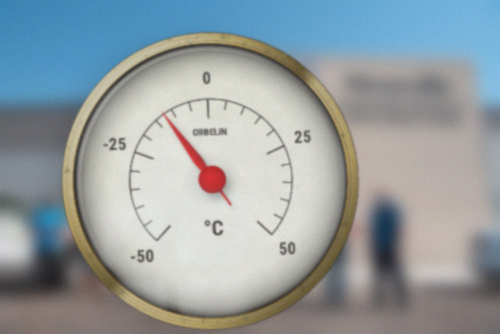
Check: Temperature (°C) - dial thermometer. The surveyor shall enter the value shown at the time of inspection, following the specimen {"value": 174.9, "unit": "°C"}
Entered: {"value": -12.5, "unit": "°C"}
